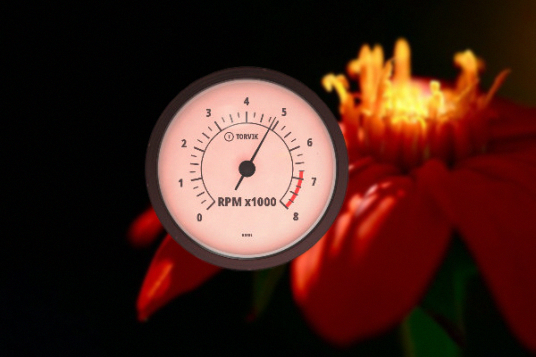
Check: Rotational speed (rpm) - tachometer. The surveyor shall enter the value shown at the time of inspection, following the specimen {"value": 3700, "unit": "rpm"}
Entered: {"value": 4875, "unit": "rpm"}
